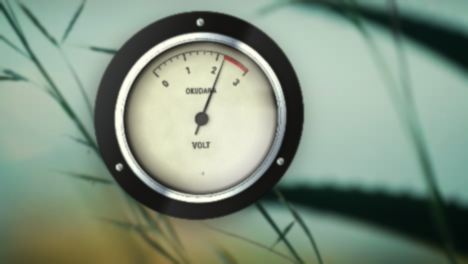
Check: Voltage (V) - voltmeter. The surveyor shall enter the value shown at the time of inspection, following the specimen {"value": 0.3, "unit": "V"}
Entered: {"value": 2.2, "unit": "V"}
